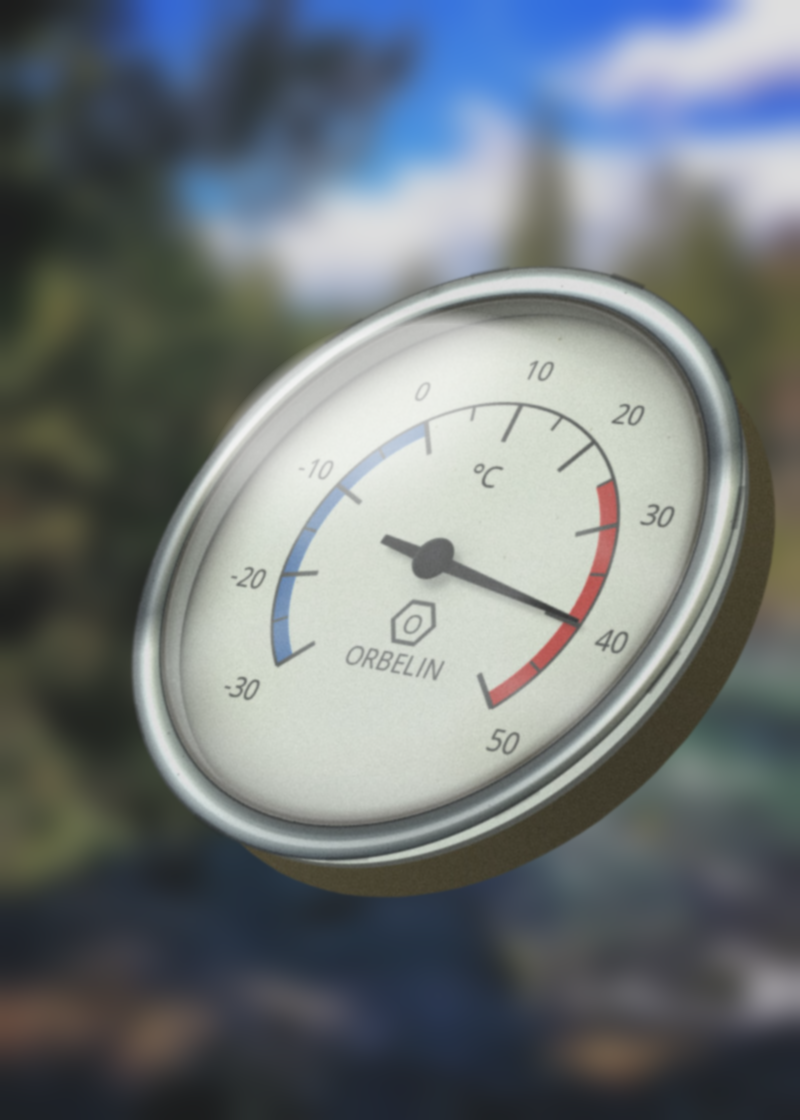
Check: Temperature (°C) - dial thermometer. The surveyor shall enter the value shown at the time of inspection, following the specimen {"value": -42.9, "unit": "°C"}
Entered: {"value": 40, "unit": "°C"}
